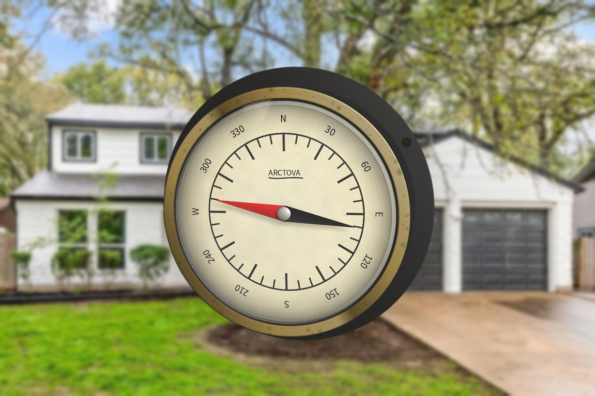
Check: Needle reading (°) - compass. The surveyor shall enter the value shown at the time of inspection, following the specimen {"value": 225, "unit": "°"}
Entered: {"value": 280, "unit": "°"}
